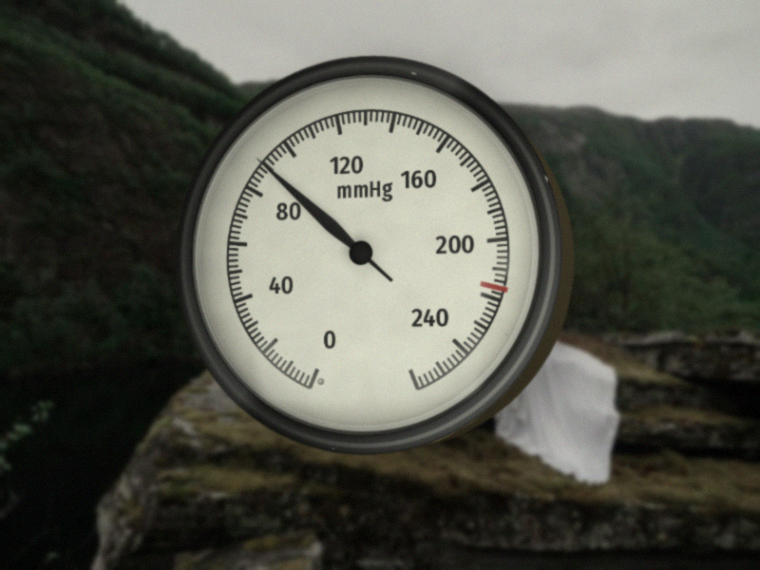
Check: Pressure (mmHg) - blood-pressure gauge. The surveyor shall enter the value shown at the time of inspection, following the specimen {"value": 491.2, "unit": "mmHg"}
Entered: {"value": 90, "unit": "mmHg"}
